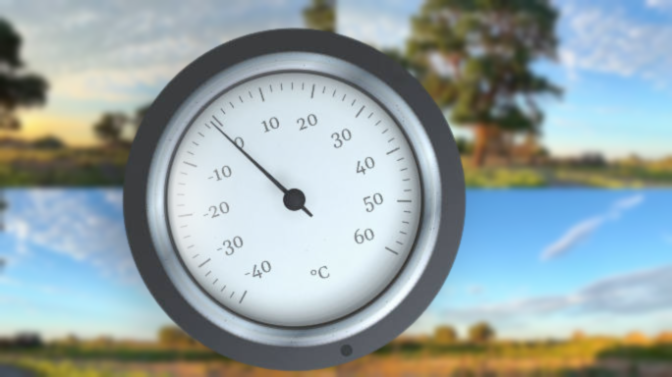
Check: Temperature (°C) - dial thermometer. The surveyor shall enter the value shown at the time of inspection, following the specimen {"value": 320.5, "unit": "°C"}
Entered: {"value": -1, "unit": "°C"}
